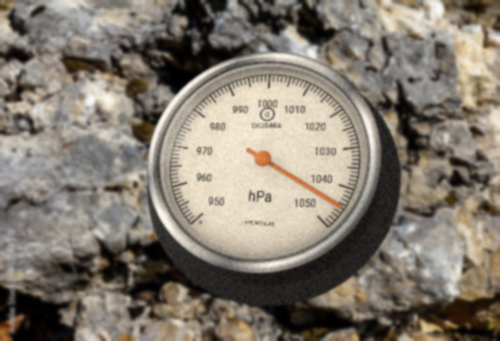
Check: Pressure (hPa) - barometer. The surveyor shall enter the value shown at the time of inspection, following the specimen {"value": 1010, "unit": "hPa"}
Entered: {"value": 1045, "unit": "hPa"}
